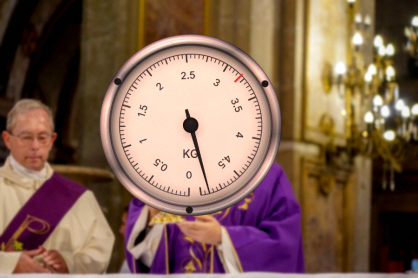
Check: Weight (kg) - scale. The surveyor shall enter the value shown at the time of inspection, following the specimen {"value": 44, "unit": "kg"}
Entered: {"value": 4.9, "unit": "kg"}
